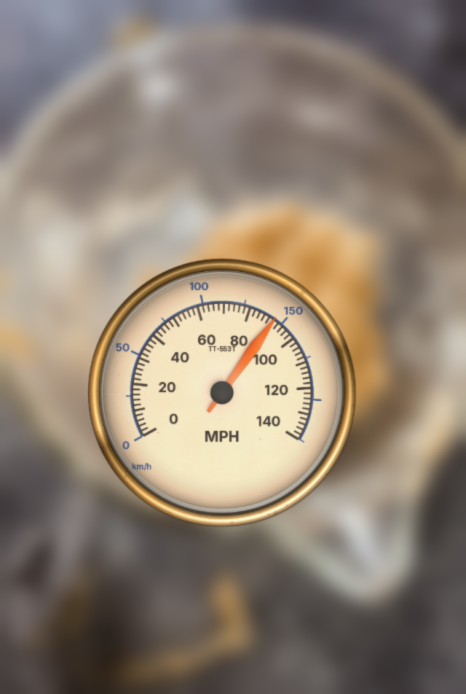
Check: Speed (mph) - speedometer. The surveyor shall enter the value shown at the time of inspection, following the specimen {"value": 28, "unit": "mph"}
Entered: {"value": 90, "unit": "mph"}
